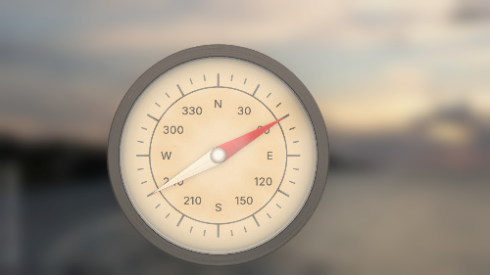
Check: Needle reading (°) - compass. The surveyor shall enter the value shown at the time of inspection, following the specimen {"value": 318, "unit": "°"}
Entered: {"value": 60, "unit": "°"}
